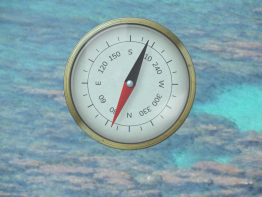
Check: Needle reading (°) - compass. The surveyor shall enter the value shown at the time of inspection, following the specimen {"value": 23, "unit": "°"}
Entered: {"value": 22.5, "unit": "°"}
